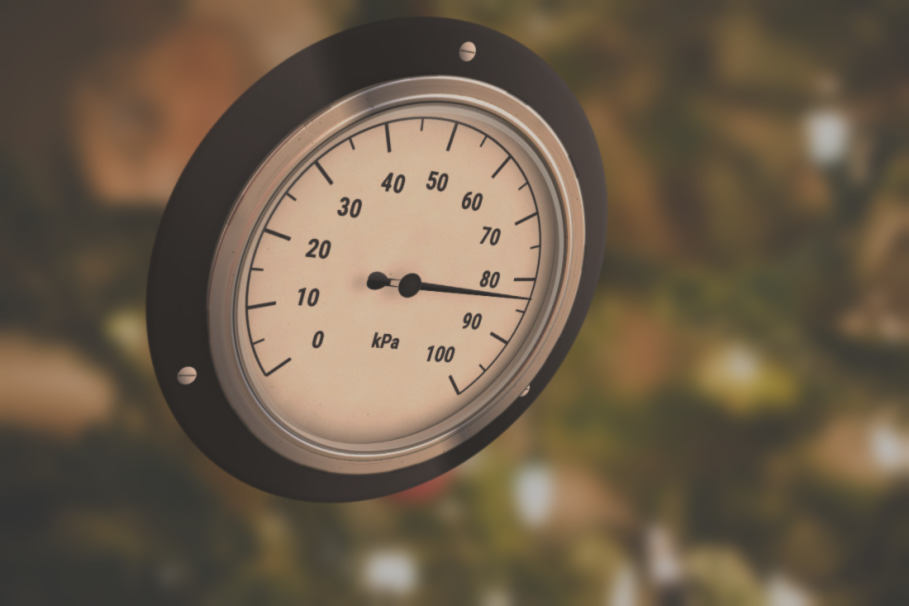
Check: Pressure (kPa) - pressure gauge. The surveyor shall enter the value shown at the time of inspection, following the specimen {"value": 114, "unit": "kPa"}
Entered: {"value": 82.5, "unit": "kPa"}
